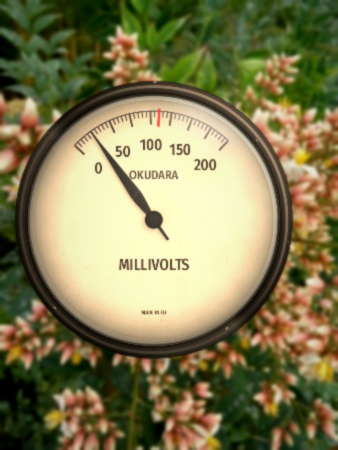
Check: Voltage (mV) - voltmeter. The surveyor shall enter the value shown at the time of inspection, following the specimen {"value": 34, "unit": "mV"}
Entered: {"value": 25, "unit": "mV"}
